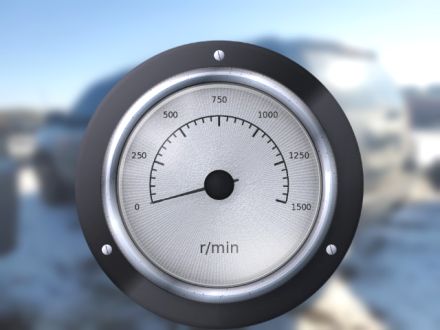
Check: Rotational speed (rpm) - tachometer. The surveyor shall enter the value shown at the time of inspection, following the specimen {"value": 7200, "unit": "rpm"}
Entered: {"value": 0, "unit": "rpm"}
